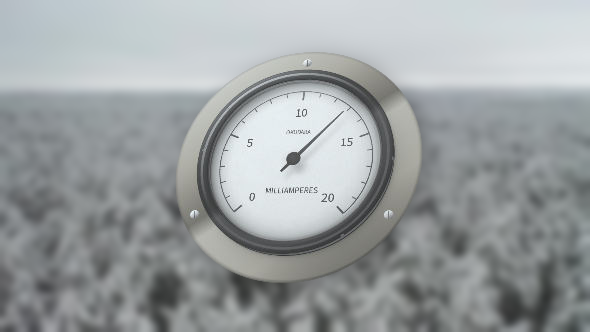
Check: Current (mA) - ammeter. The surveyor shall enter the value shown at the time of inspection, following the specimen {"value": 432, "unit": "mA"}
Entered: {"value": 13, "unit": "mA"}
